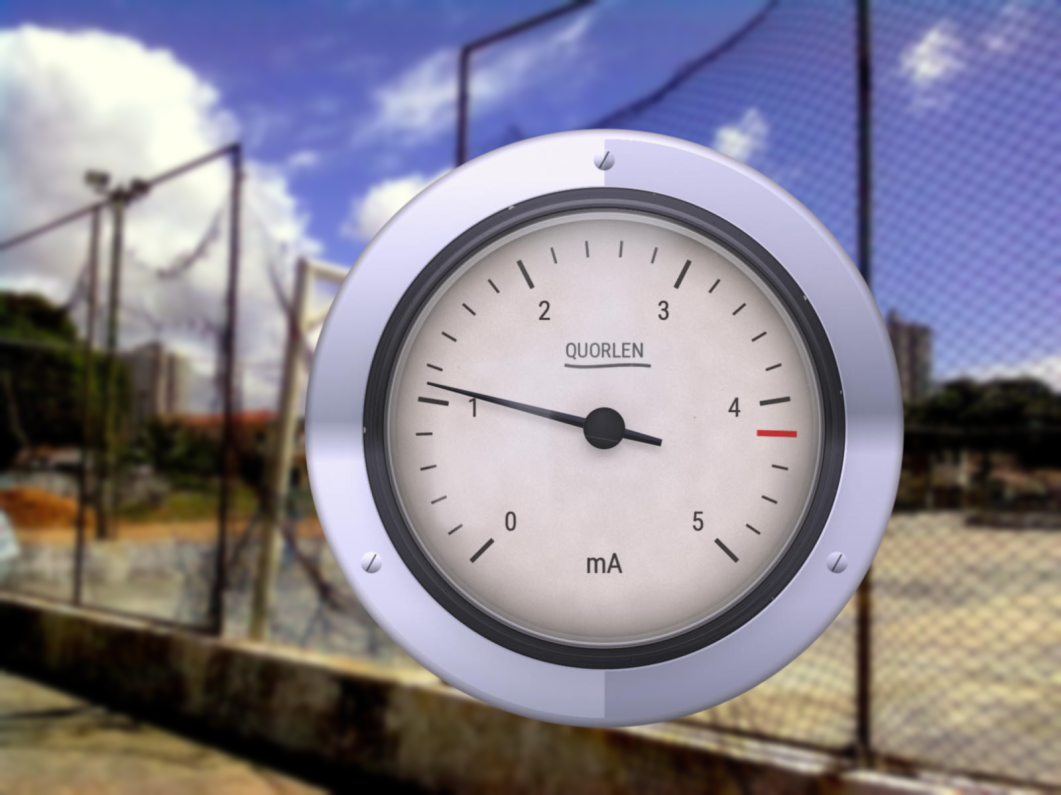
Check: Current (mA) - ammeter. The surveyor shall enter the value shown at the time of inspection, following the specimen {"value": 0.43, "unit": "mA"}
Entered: {"value": 1.1, "unit": "mA"}
